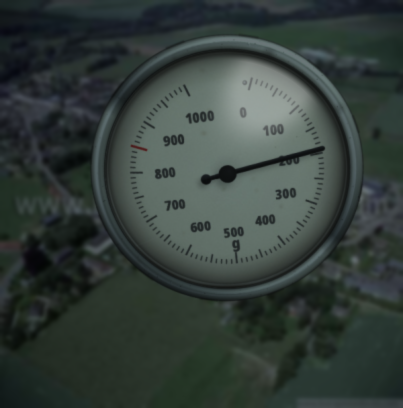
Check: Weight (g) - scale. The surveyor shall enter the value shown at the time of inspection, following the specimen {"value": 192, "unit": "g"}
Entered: {"value": 190, "unit": "g"}
